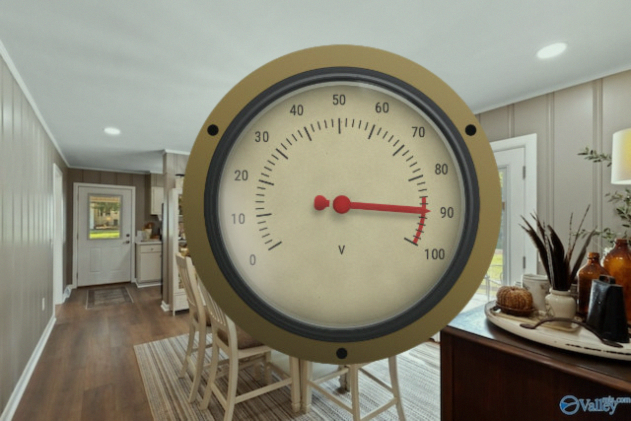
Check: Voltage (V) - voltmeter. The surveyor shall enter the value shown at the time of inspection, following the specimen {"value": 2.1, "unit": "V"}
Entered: {"value": 90, "unit": "V"}
